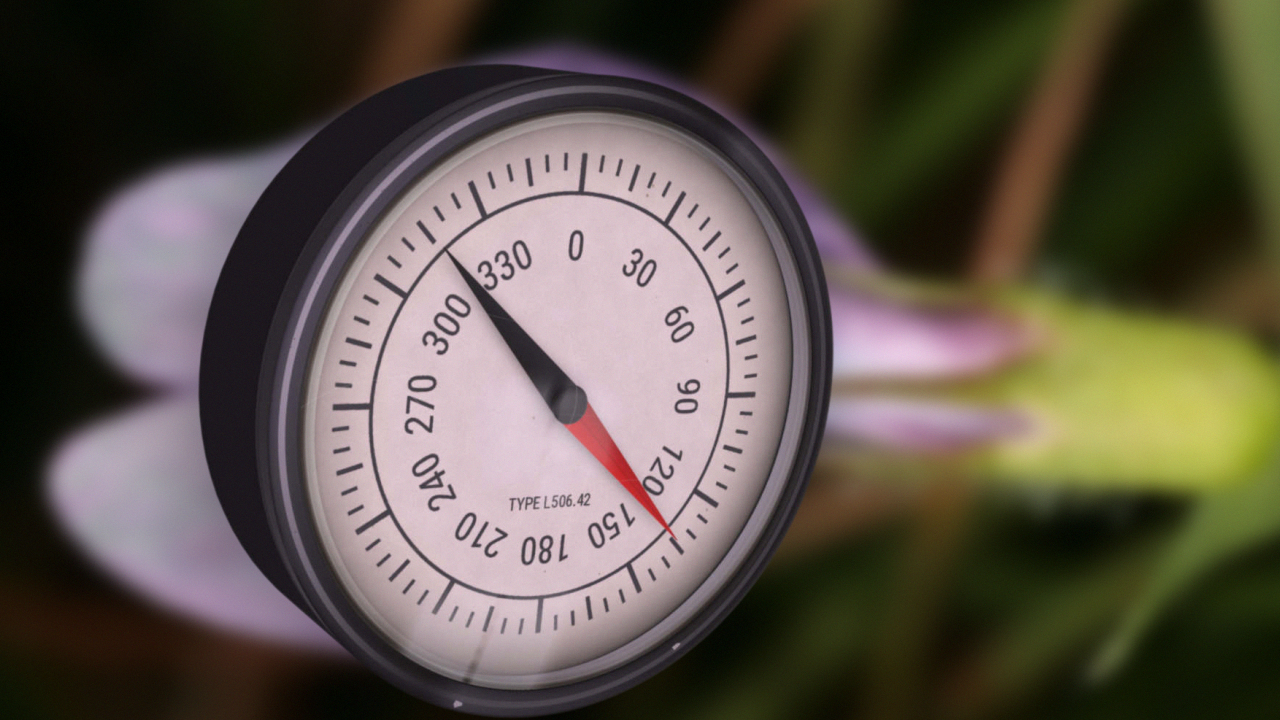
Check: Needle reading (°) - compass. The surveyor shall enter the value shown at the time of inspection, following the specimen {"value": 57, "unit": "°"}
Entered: {"value": 135, "unit": "°"}
